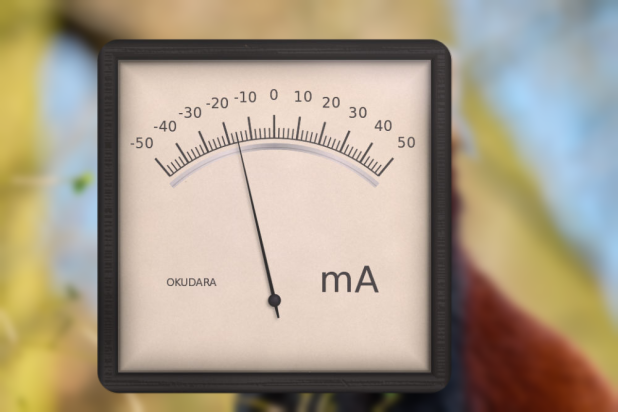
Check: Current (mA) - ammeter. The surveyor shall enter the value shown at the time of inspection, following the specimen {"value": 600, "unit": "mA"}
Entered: {"value": -16, "unit": "mA"}
